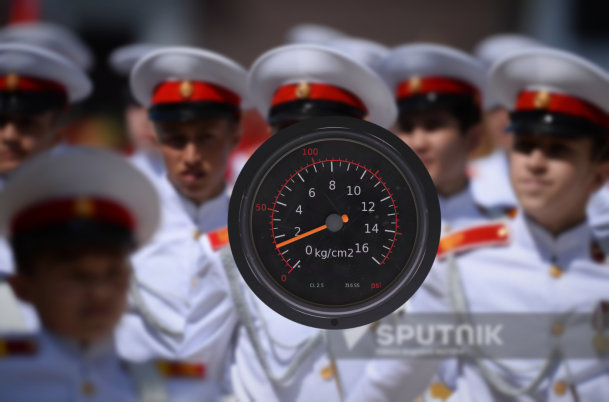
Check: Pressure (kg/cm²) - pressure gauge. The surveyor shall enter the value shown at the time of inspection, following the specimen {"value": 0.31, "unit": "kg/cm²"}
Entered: {"value": 1.5, "unit": "kg/cm²"}
